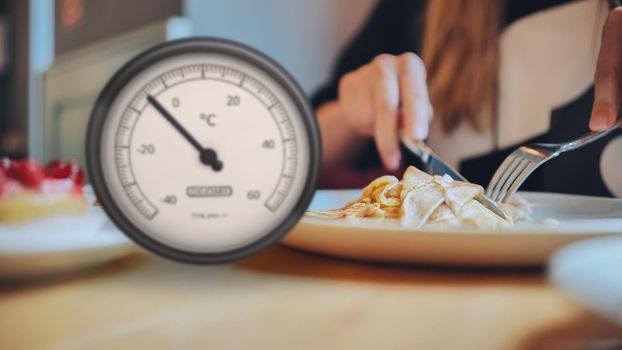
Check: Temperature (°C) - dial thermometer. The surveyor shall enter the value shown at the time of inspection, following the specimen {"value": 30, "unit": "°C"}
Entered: {"value": -5, "unit": "°C"}
